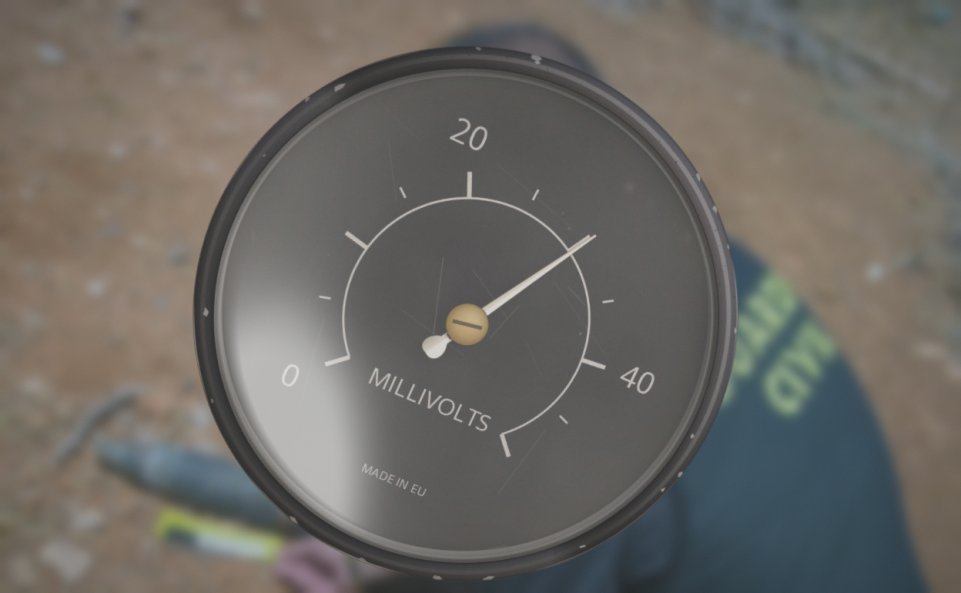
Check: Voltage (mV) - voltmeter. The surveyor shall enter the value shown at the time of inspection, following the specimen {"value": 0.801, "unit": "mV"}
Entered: {"value": 30, "unit": "mV"}
